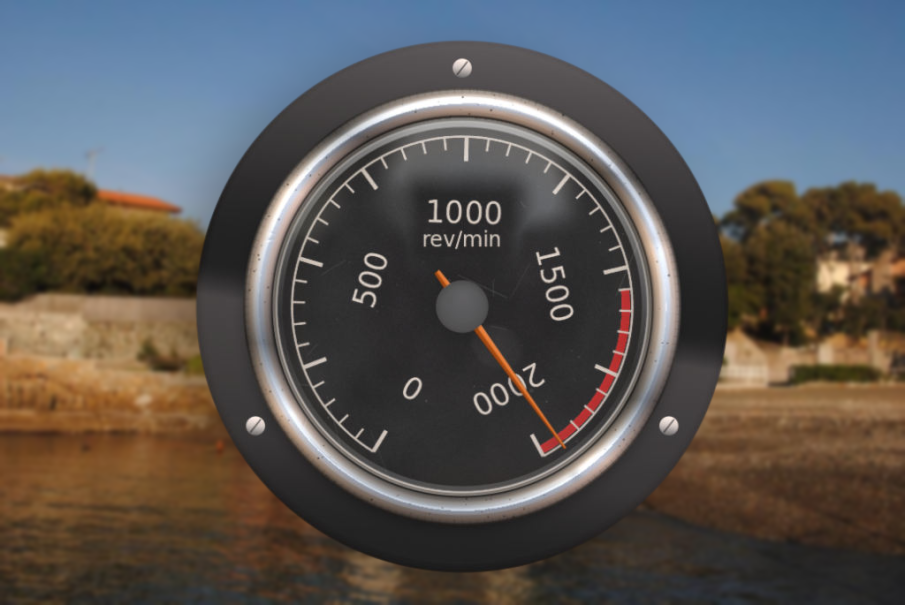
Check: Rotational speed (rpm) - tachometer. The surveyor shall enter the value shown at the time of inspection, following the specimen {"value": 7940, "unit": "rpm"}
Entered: {"value": 1950, "unit": "rpm"}
